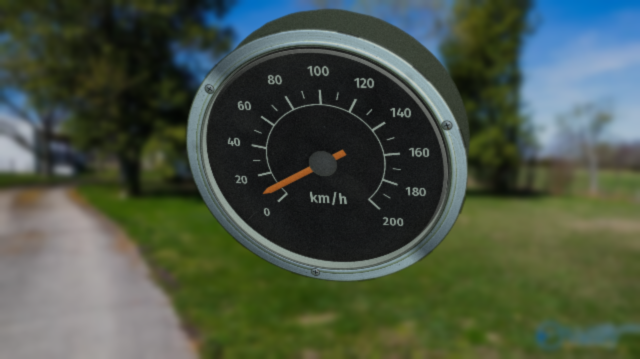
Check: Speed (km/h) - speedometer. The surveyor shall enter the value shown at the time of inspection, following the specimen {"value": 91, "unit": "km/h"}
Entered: {"value": 10, "unit": "km/h"}
